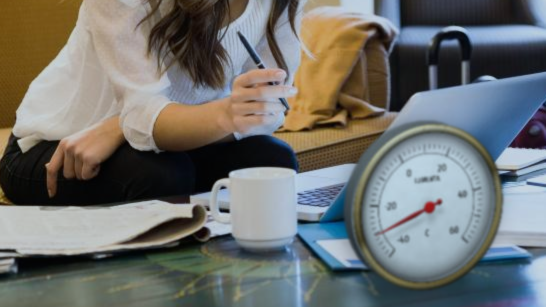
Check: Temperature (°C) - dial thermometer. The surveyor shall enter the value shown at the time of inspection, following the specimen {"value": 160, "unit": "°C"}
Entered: {"value": -30, "unit": "°C"}
